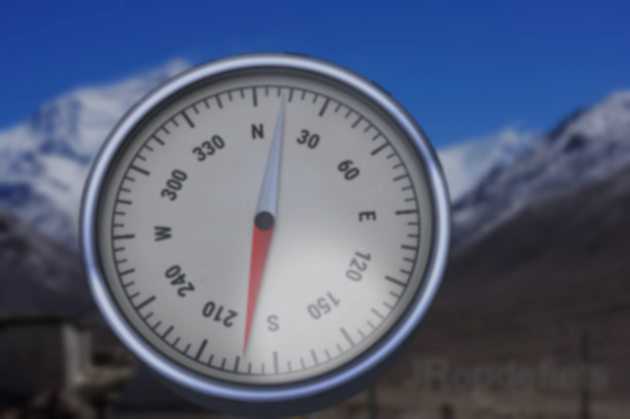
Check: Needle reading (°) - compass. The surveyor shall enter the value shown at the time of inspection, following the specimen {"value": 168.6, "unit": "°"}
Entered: {"value": 192.5, "unit": "°"}
